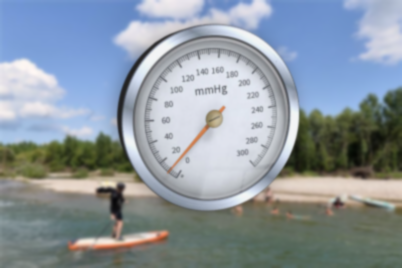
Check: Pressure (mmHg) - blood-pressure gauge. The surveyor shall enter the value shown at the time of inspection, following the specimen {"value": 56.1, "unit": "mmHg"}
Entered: {"value": 10, "unit": "mmHg"}
